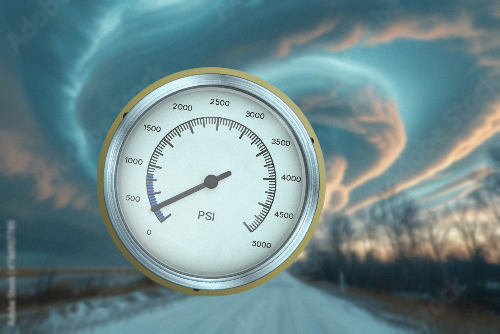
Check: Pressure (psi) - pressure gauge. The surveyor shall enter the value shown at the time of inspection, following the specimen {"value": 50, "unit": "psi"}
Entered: {"value": 250, "unit": "psi"}
